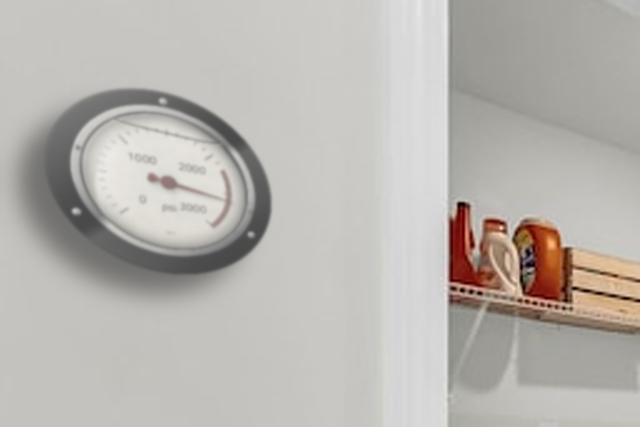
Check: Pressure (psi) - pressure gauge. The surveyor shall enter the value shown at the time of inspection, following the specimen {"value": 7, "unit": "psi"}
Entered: {"value": 2600, "unit": "psi"}
